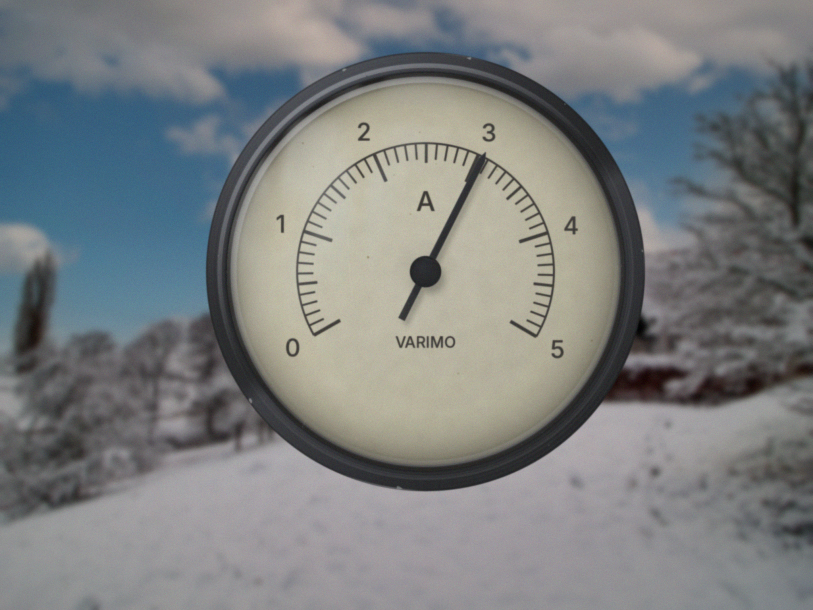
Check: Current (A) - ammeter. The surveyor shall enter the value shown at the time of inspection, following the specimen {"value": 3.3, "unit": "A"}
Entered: {"value": 3.05, "unit": "A"}
